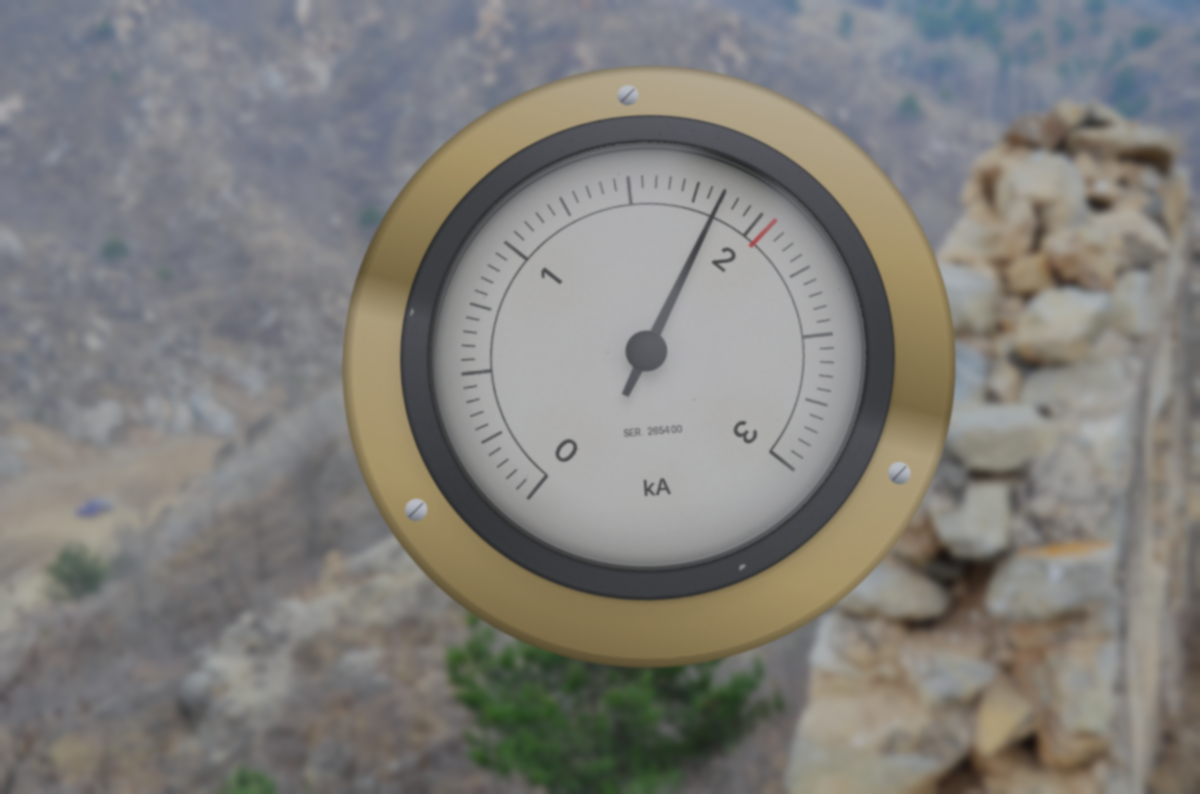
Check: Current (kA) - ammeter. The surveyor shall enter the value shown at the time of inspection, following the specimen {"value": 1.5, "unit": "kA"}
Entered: {"value": 1.85, "unit": "kA"}
